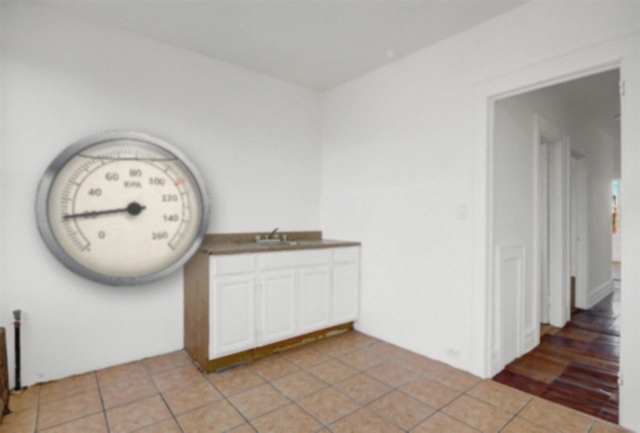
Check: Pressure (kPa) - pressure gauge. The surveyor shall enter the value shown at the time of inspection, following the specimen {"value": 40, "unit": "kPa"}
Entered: {"value": 20, "unit": "kPa"}
